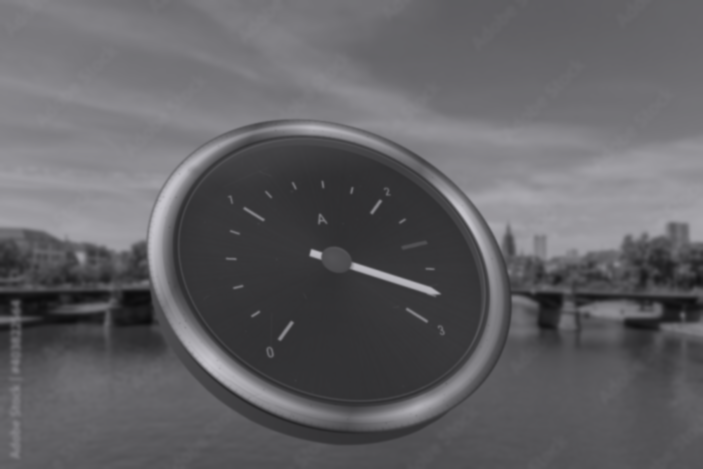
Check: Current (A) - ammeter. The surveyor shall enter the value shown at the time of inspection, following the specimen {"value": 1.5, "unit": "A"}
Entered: {"value": 2.8, "unit": "A"}
